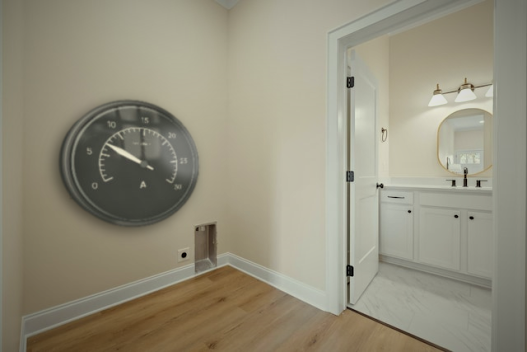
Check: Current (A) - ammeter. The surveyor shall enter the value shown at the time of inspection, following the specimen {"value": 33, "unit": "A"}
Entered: {"value": 7, "unit": "A"}
